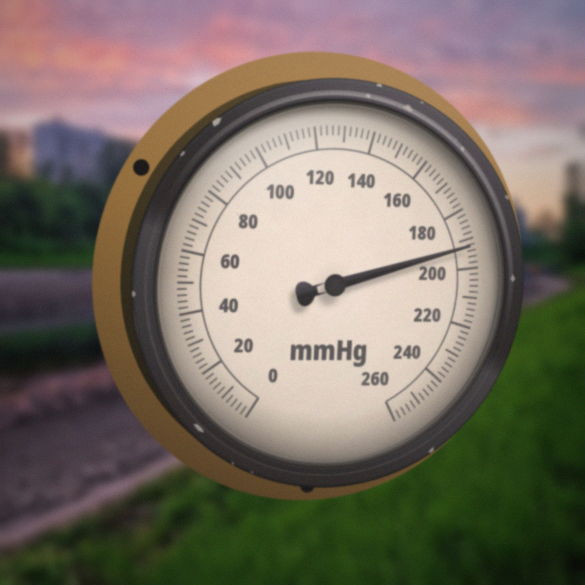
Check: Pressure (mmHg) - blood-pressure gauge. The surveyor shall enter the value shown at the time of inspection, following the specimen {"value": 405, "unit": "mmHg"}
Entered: {"value": 192, "unit": "mmHg"}
